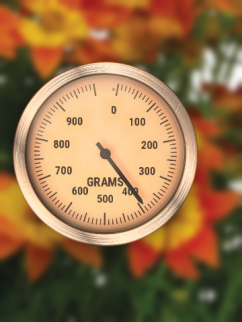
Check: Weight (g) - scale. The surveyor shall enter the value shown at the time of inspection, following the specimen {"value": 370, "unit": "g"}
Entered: {"value": 390, "unit": "g"}
